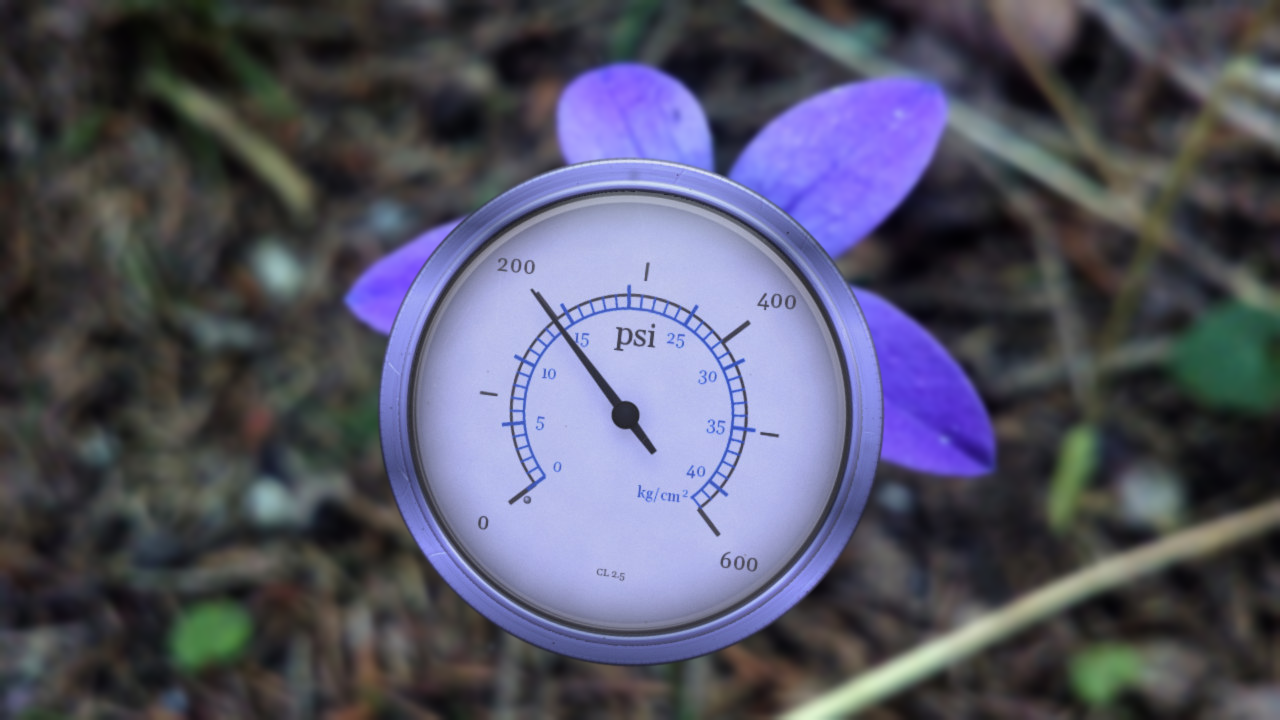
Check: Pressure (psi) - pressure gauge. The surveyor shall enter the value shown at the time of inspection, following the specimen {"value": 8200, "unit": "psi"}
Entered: {"value": 200, "unit": "psi"}
